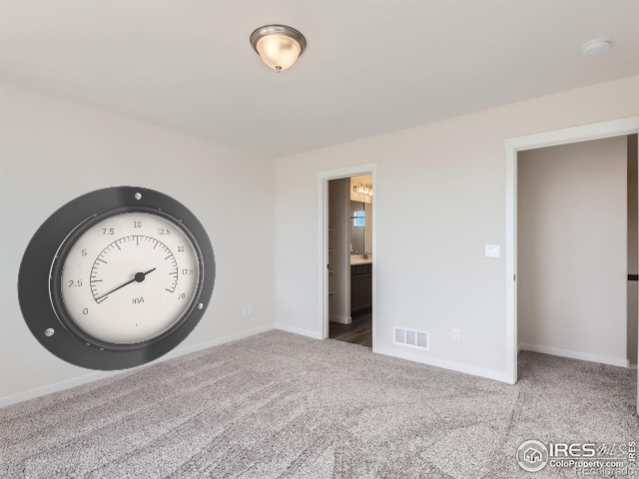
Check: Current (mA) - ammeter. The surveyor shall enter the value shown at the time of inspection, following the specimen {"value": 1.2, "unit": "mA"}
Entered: {"value": 0.5, "unit": "mA"}
